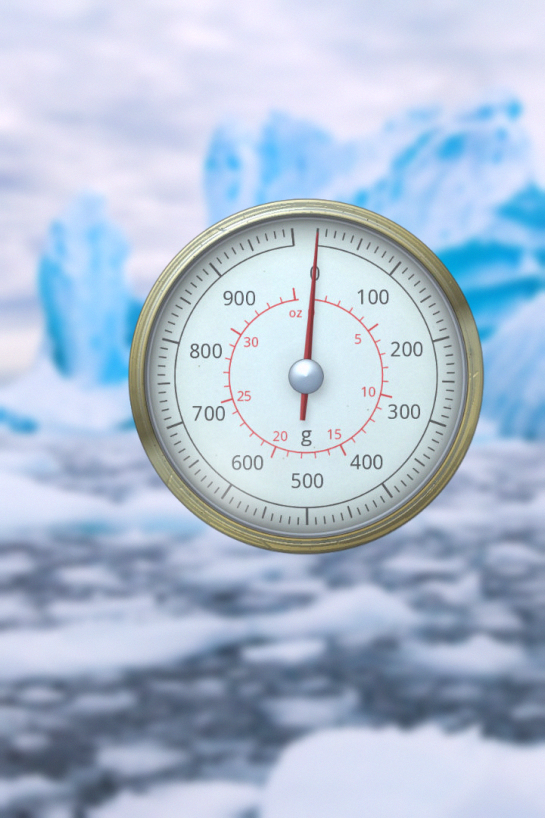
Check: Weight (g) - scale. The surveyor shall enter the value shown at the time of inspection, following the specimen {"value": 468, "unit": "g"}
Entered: {"value": 0, "unit": "g"}
